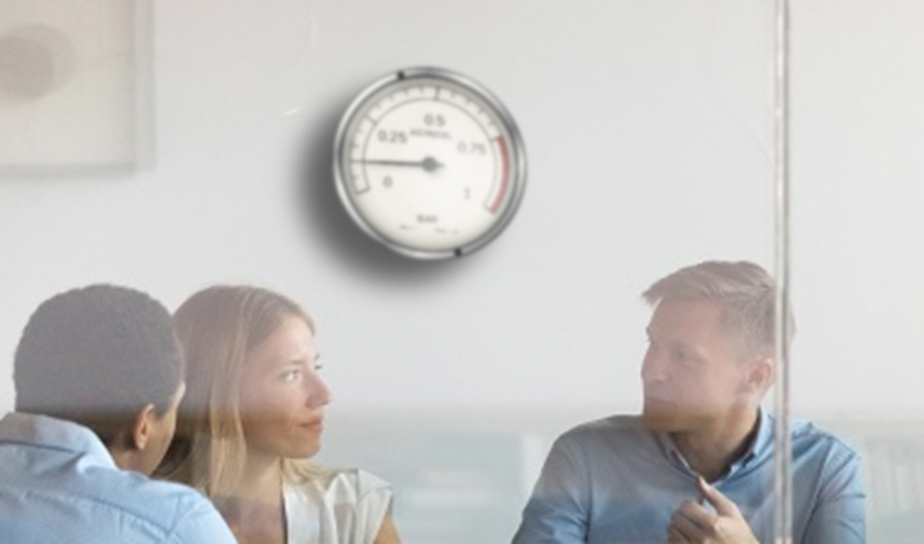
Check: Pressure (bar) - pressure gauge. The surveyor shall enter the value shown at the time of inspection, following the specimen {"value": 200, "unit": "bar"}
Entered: {"value": 0.1, "unit": "bar"}
